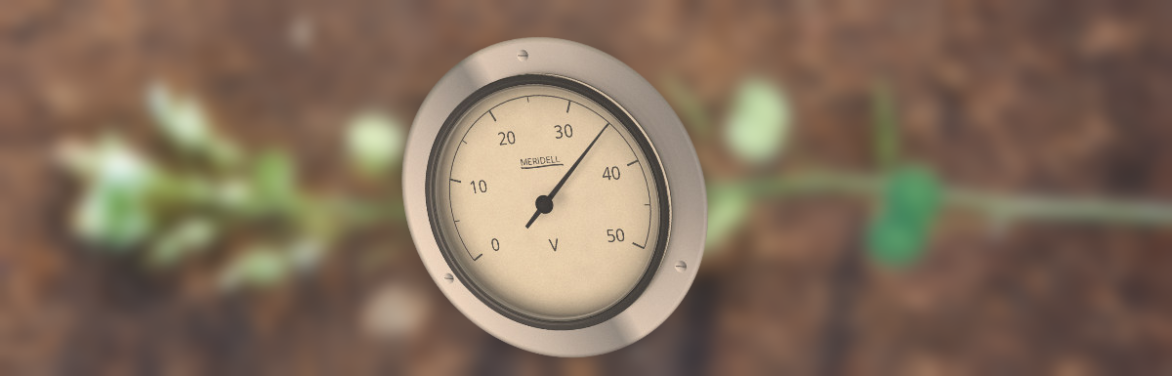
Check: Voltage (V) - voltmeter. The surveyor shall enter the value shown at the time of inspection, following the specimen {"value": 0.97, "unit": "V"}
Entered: {"value": 35, "unit": "V"}
